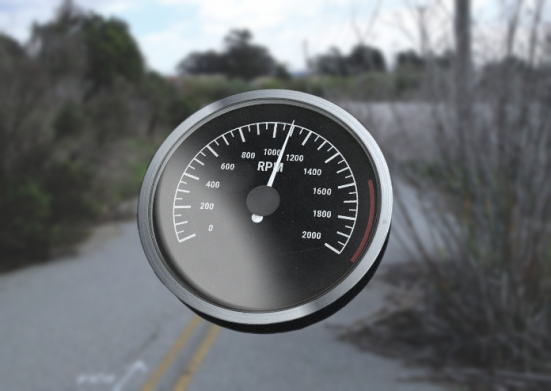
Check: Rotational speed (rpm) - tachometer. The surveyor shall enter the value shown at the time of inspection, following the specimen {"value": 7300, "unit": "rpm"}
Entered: {"value": 1100, "unit": "rpm"}
